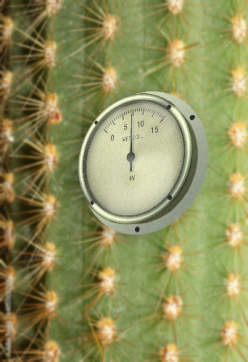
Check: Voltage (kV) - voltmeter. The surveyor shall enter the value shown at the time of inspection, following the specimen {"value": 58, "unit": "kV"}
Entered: {"value": 7.5, "unit": "kV"}
